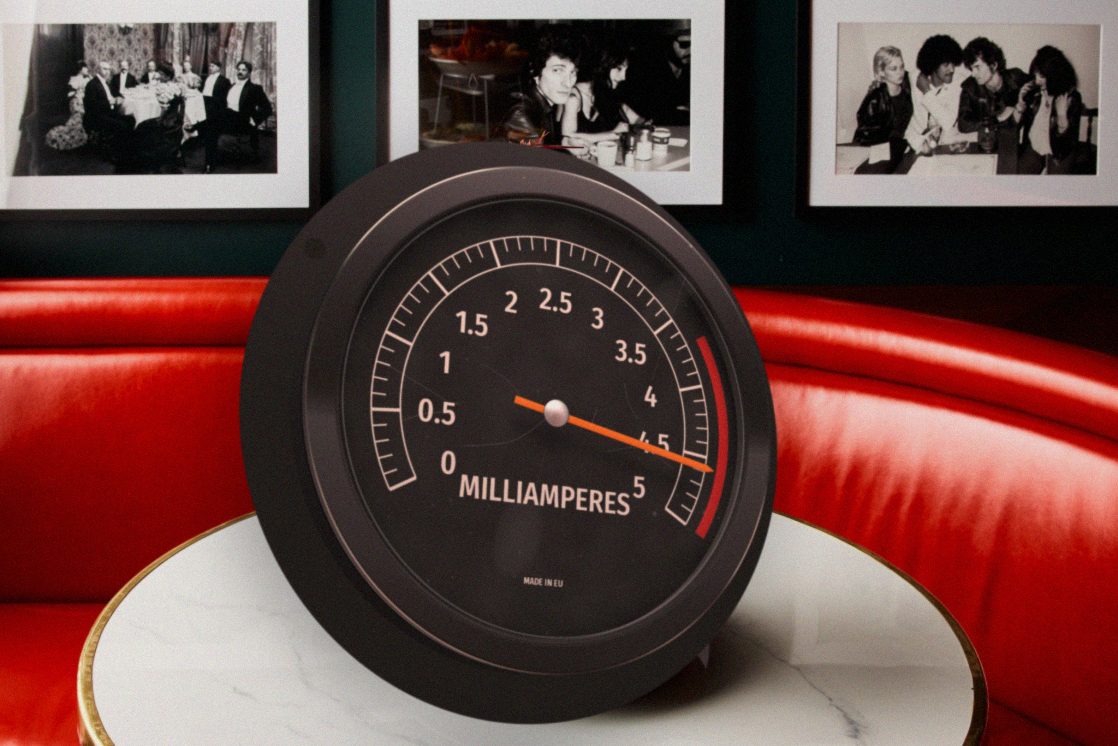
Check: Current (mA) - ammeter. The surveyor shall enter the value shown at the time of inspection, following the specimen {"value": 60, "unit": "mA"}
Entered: {"value": 4.6, "unit": "mA"}
